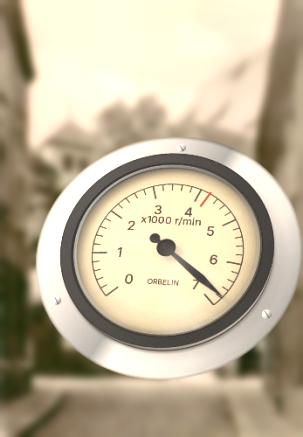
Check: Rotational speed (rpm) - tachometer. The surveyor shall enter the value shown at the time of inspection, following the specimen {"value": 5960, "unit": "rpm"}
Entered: {"value": 6800, "unit": "rpm"}
